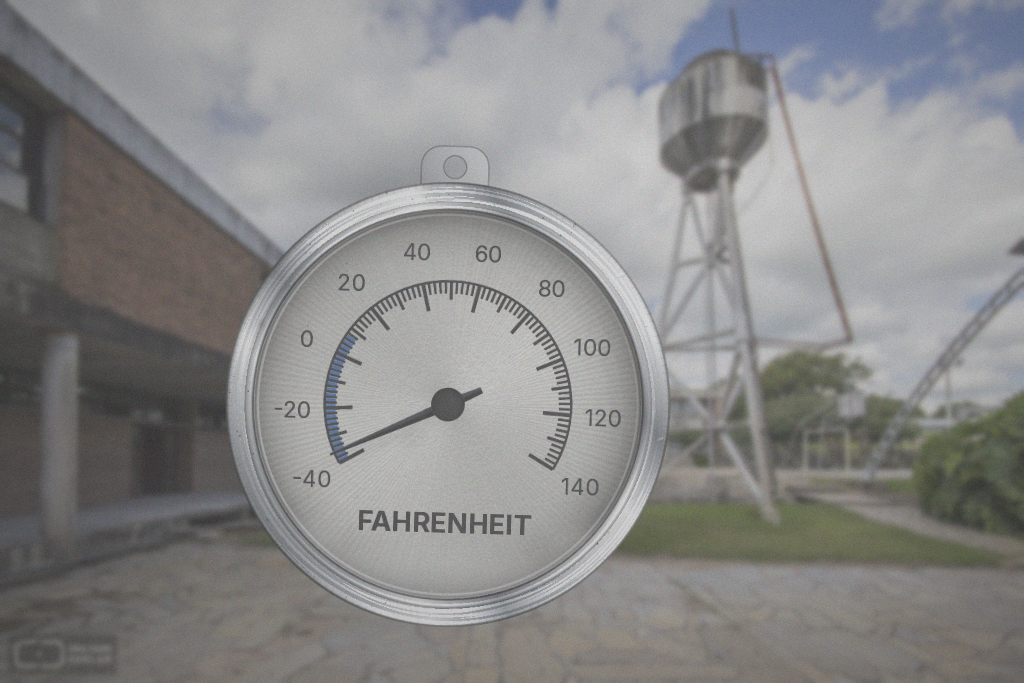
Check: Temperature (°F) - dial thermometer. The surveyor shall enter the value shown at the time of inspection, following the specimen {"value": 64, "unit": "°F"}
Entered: {"value": -36, "unit": "°F"}
